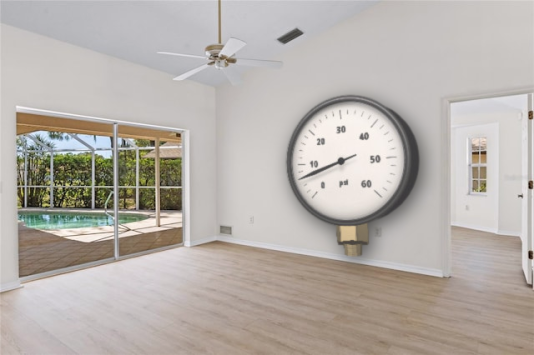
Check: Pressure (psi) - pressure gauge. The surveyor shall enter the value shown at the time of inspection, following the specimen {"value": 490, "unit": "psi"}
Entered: {"value": 6, "unit": "psi"}
